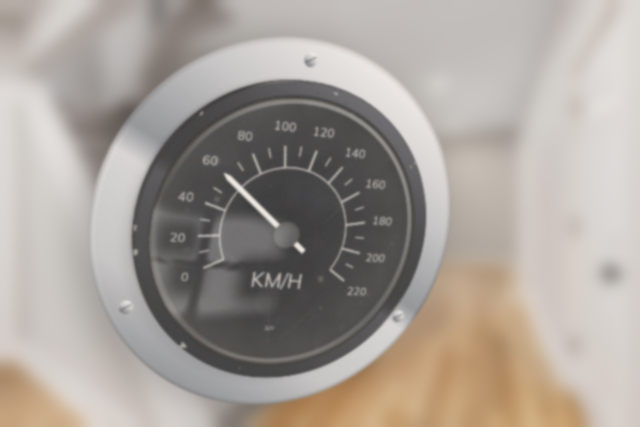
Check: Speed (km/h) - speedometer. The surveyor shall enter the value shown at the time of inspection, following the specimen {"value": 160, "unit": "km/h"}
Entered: {"value": 60, "unit": "km/h"}
